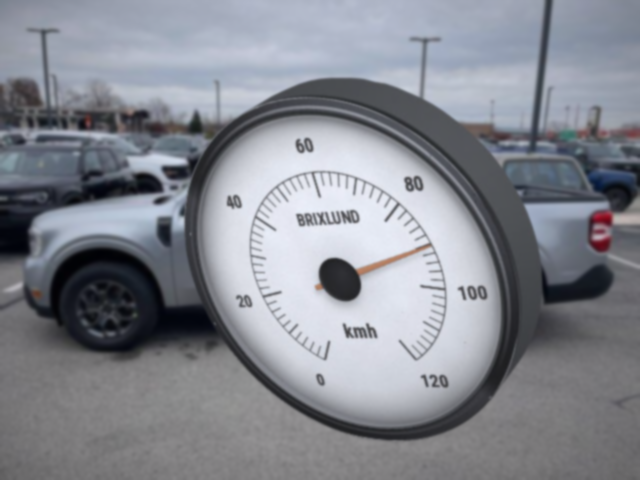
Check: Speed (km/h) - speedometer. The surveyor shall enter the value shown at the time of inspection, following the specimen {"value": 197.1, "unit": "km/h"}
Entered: {"value": 90, "unit": "km/h"}
